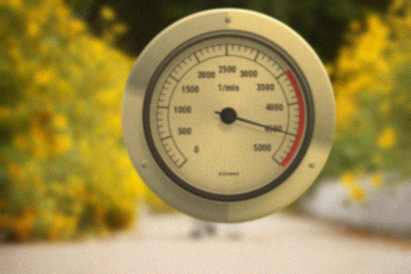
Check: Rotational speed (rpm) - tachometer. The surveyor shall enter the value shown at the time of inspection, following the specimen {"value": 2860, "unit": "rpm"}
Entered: {"value": 4500, "unit": "rpm"}
